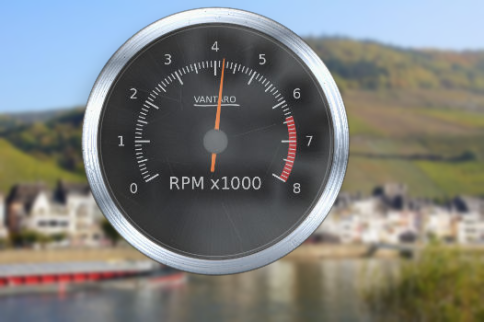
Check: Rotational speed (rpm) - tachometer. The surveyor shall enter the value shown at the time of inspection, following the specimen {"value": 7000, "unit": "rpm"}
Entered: {"value": 4200, "unit": "rpm"}
